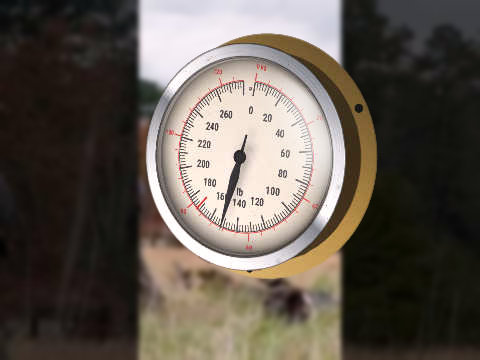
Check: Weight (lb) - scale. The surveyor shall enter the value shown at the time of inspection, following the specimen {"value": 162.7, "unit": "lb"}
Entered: {"value": 150, "unit": "lb"}
